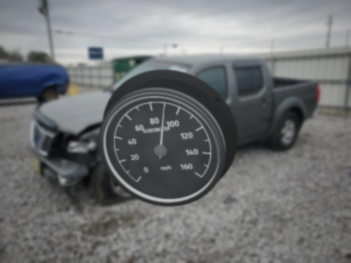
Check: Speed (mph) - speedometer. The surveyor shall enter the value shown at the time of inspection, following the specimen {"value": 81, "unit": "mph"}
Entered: {"value": 90, "unit": "mph"}
